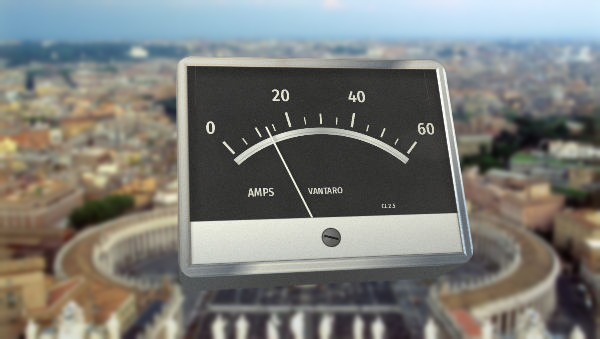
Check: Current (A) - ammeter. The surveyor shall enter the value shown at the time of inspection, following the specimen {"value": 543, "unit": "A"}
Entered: {"value": 12.5, "unit": "A"}
